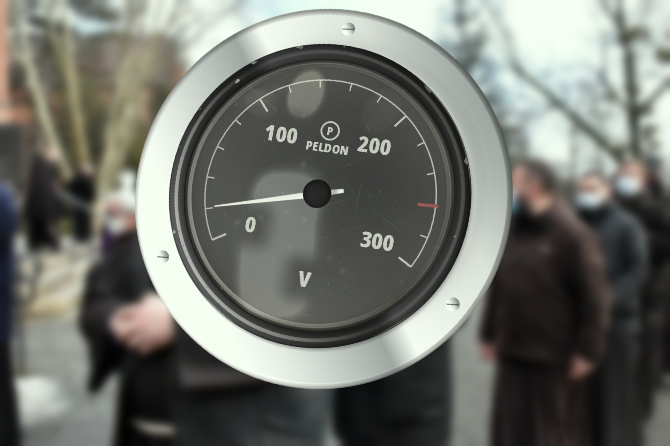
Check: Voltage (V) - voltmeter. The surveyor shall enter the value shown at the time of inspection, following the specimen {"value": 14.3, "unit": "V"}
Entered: {"value": 20, "unit": "V"}
